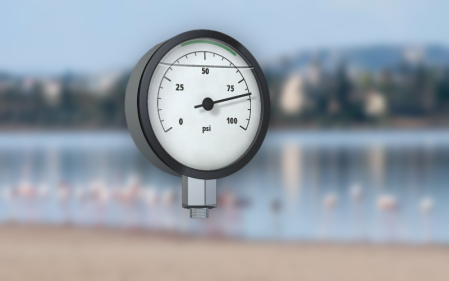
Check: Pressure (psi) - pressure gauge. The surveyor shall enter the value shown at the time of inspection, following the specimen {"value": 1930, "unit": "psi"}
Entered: {"value": 82.5, "unit": "psi"}
